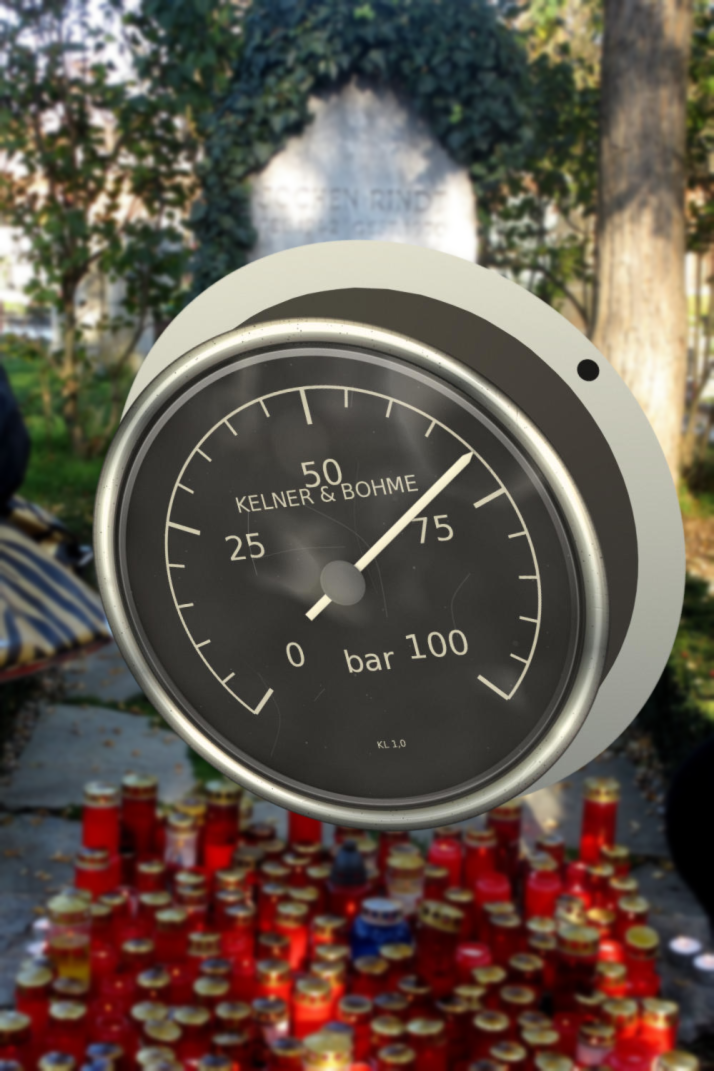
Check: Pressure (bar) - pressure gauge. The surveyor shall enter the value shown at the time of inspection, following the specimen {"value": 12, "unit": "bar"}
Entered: {"value": 70, "unit": "bar"}
